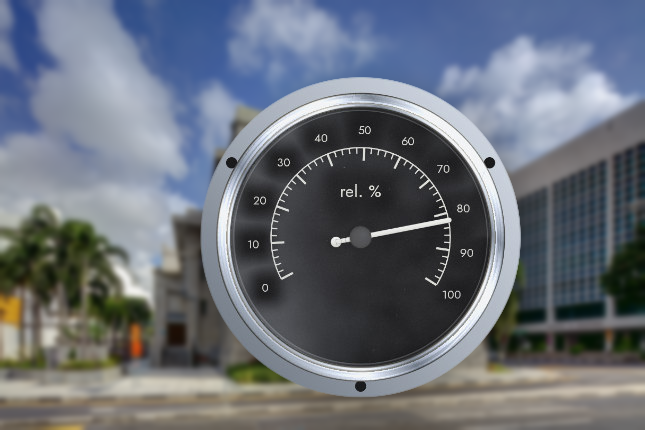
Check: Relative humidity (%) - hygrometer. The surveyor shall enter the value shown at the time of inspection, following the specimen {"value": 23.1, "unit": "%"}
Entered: {"value": 82, "unit": "%"}
